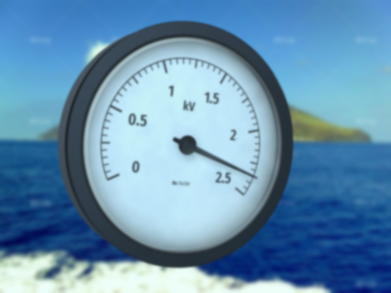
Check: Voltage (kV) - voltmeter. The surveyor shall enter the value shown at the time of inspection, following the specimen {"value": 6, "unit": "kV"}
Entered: {"value": 2.35, "unit": "kV"}
